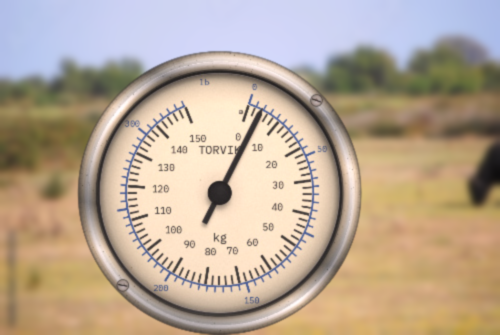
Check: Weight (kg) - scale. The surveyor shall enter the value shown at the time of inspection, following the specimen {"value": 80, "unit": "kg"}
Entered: {"value": 4, "unit": "kg"}
